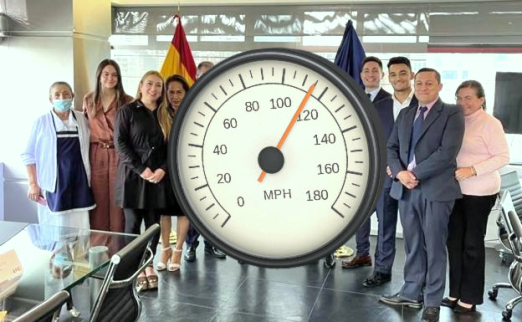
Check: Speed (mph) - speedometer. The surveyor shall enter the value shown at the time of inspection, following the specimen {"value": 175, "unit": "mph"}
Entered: {"value": 115, "unit": "mph"}
